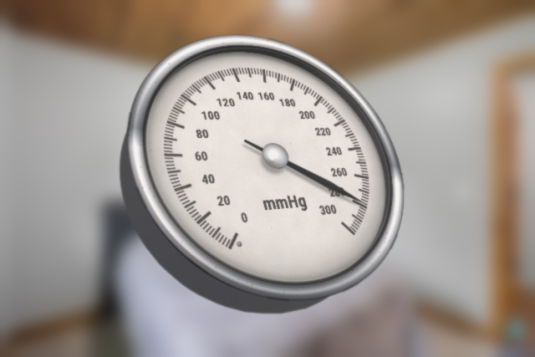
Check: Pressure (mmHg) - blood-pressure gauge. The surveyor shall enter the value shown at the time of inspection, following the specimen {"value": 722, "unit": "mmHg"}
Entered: {"value": 280, "unit": "mmHg"}
